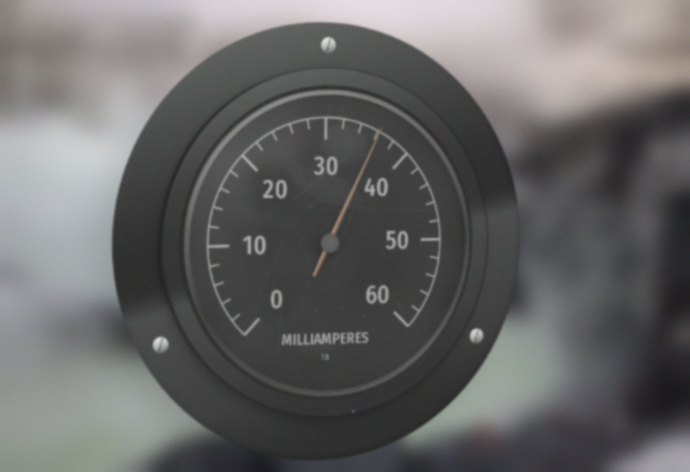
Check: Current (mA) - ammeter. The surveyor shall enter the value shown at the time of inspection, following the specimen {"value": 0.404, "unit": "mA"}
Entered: {"value": 36, "unit": "mA"}
